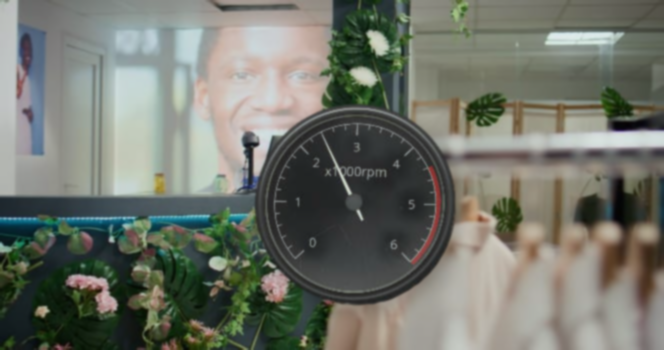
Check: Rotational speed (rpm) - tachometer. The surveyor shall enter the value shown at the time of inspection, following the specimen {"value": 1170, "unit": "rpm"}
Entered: {"value": 2400, "unit": "rpm"}
